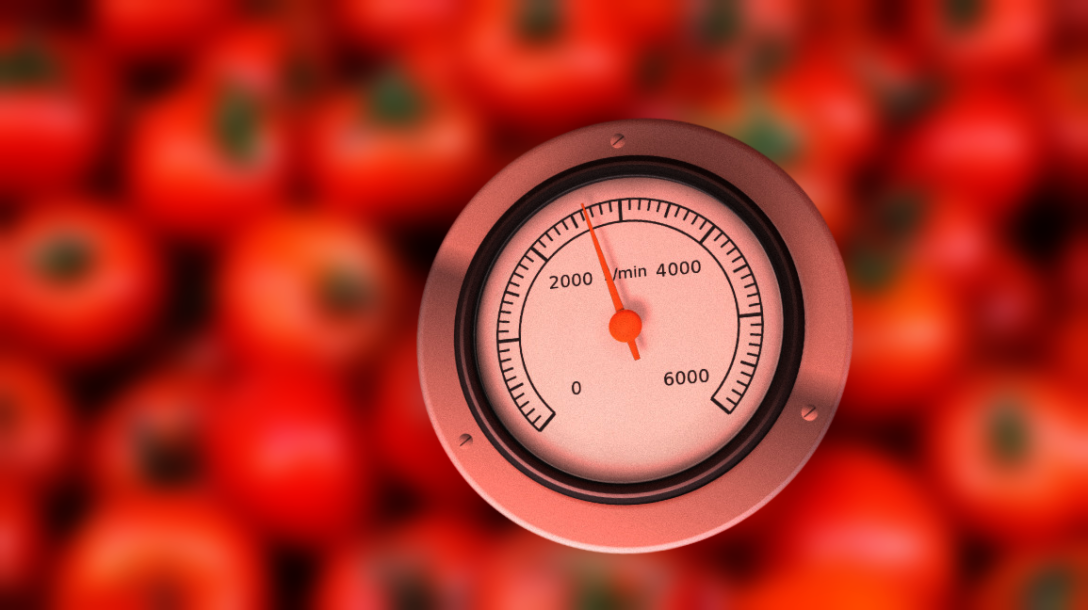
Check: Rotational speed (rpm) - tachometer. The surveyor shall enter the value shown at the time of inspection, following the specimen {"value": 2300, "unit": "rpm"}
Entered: {"value": 2650, "unit": "rpm"}
